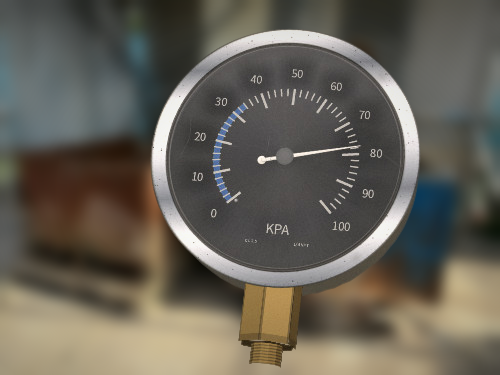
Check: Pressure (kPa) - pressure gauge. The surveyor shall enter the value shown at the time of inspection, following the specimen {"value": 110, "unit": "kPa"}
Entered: {"value": 78, "unit": "kPa"}
